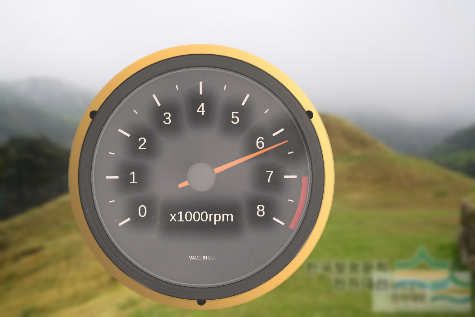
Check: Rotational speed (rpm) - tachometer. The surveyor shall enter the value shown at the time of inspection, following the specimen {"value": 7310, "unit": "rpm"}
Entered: {"value": 6250, "unit": "rpm"}
